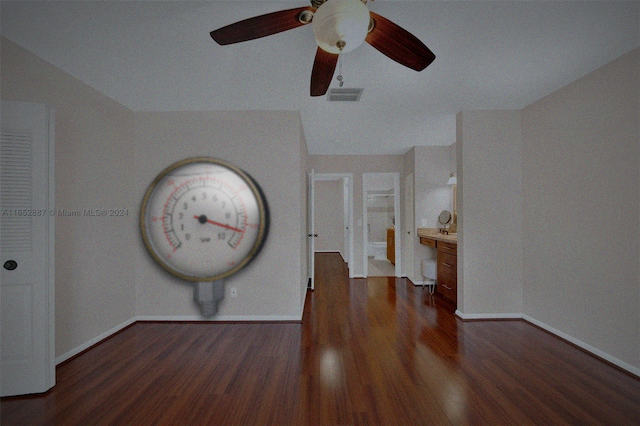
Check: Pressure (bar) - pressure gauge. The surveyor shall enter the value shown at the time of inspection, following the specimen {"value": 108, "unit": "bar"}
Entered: {"value": 9, "unit": "bar"}
